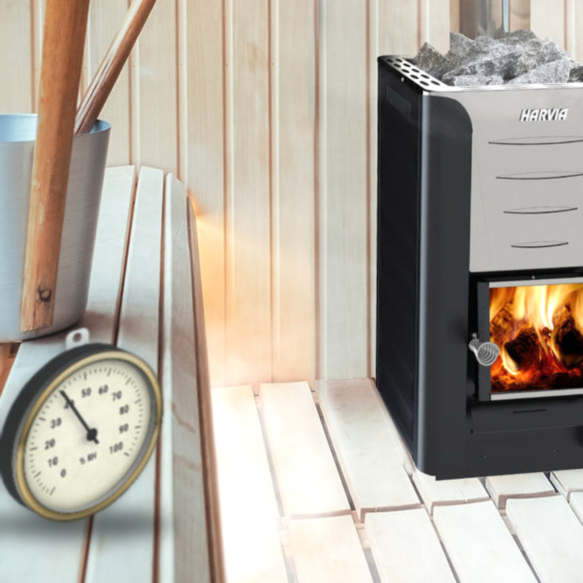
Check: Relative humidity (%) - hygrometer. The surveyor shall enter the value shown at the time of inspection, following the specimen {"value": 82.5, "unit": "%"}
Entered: {"value": 40, "unit": "%"}
